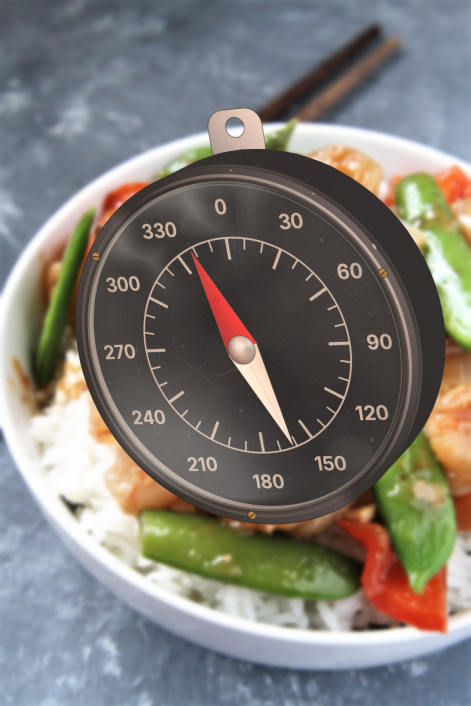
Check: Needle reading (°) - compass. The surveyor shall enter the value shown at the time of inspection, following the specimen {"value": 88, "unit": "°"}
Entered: {"value": 340, "unit": "°"}
